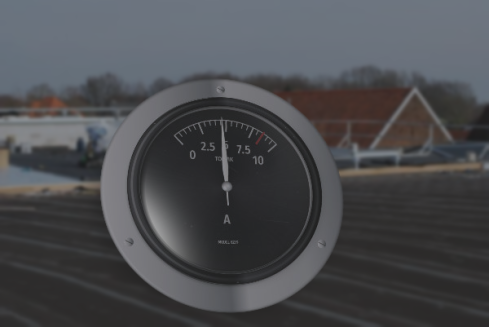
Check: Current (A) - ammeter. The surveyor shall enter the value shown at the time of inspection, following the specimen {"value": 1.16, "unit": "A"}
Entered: {"value": 4.5, "unit": "A"}
